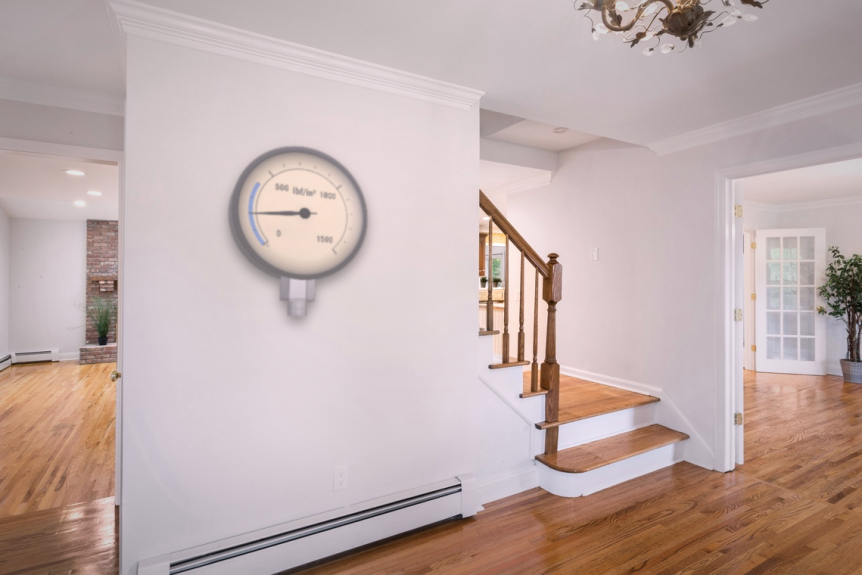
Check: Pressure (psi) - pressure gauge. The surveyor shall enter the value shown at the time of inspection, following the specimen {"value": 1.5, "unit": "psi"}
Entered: {"value": 200, "unit": "psi"}
